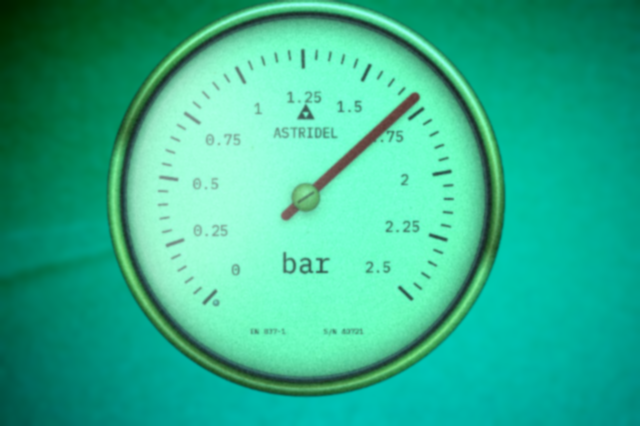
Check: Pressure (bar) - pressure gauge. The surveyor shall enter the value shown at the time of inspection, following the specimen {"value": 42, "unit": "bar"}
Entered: {"value": 1.7, "unit": "bar"}
